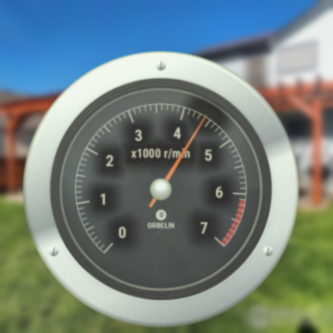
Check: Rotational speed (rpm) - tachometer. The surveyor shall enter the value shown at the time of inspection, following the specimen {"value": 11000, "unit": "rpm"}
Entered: {"value": 4400, "unit": "rpm"}
